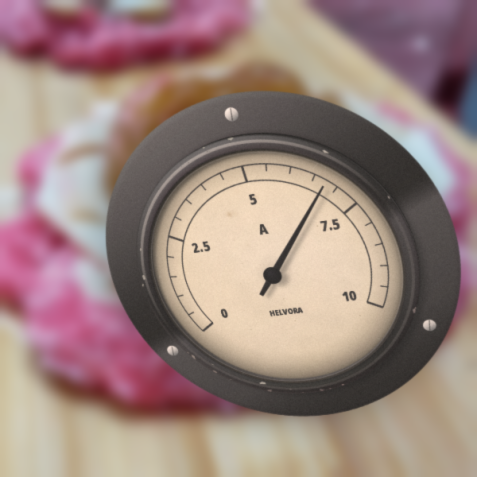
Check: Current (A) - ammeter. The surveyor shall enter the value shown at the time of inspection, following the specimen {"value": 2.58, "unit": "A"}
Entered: {"value": 6.75, "unit": "A"}
